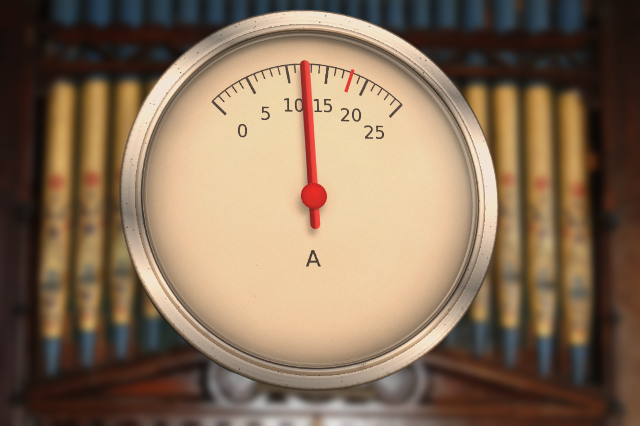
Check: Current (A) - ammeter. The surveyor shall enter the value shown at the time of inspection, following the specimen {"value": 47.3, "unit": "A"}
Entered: {"value": 12, "unit": "A"}
